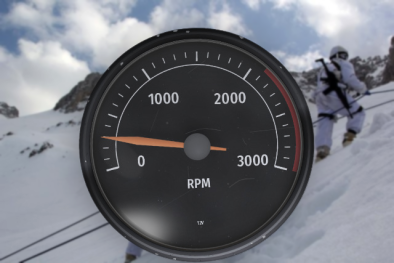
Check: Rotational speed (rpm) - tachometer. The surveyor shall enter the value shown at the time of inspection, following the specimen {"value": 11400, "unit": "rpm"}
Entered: {"value": 300, "unit": "rpm"}
